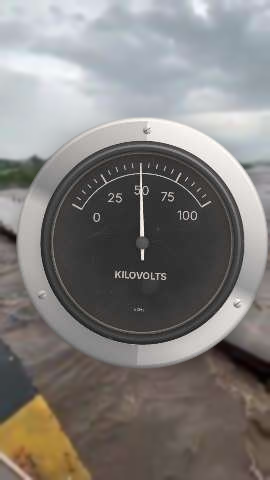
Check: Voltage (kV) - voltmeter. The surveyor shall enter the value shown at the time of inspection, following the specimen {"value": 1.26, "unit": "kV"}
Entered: {"value": 50, "unit": "kV"}
